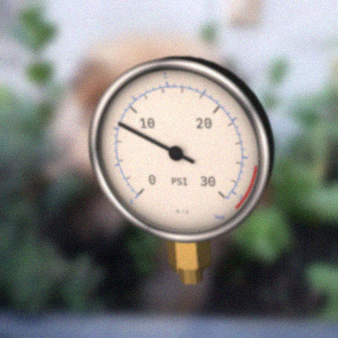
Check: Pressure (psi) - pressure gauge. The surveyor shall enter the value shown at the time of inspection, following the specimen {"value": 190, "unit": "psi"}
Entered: {"value": 8, "unit": "psi"}
